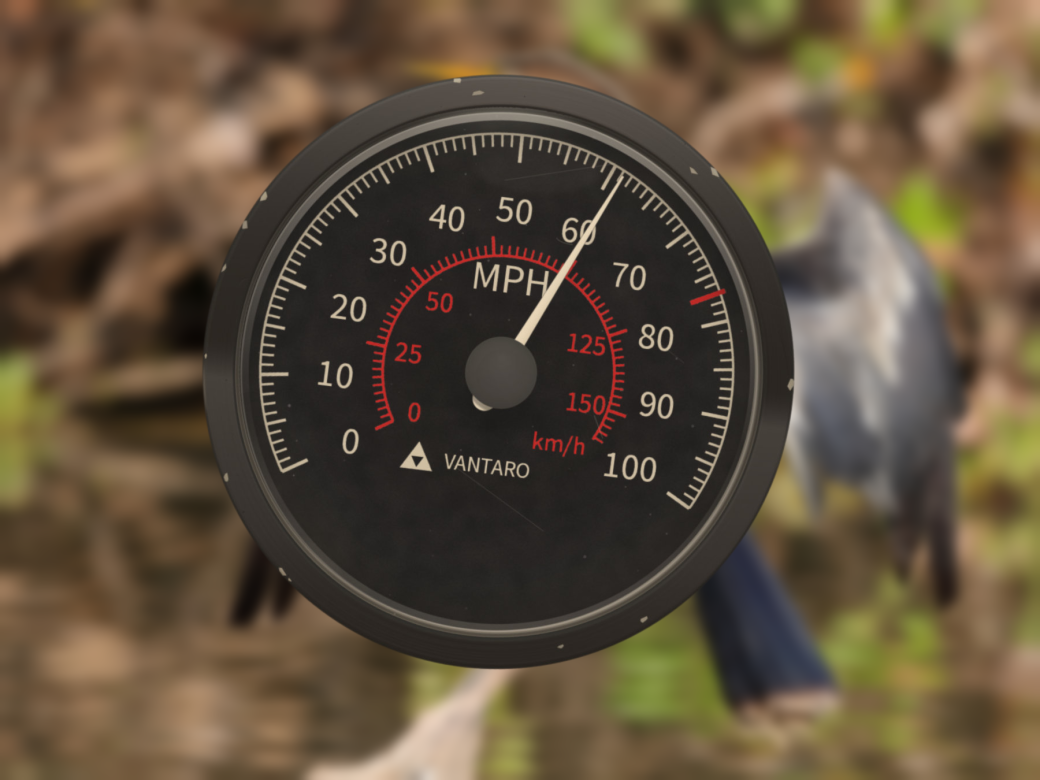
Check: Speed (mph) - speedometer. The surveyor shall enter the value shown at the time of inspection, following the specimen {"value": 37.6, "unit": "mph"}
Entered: {"value": 61, "unit": "mph"}
